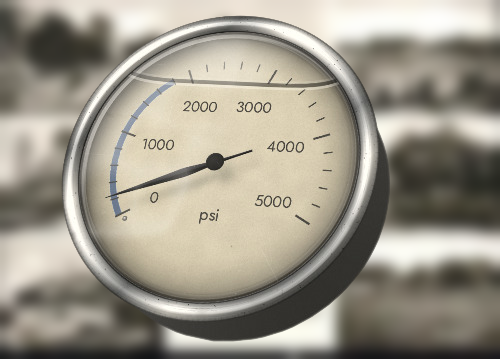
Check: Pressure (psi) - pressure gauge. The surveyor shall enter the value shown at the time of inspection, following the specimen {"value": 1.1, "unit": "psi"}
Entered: {"value": 200, "unit": "psi"}
